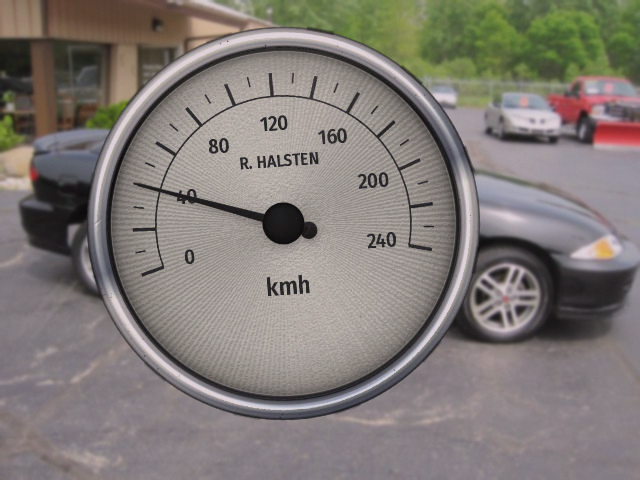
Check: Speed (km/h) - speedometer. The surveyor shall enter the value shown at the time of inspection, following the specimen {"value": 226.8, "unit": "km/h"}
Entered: {"value": 40, "unit": "km/h"}
